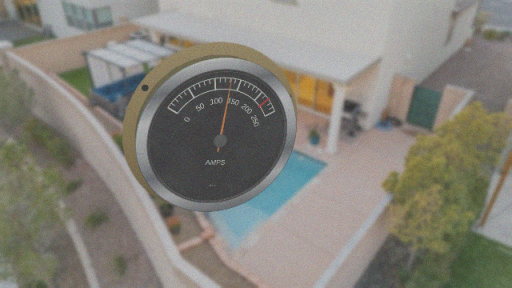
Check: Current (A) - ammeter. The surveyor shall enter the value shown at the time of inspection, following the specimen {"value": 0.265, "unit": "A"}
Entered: {"value": 130, "unit": "A"}
